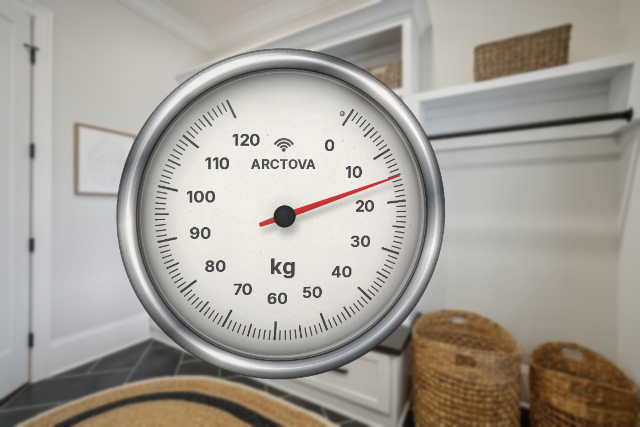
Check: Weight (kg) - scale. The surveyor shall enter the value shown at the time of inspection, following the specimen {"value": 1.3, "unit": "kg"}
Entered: {"value": 15, "unit": "kg"}
